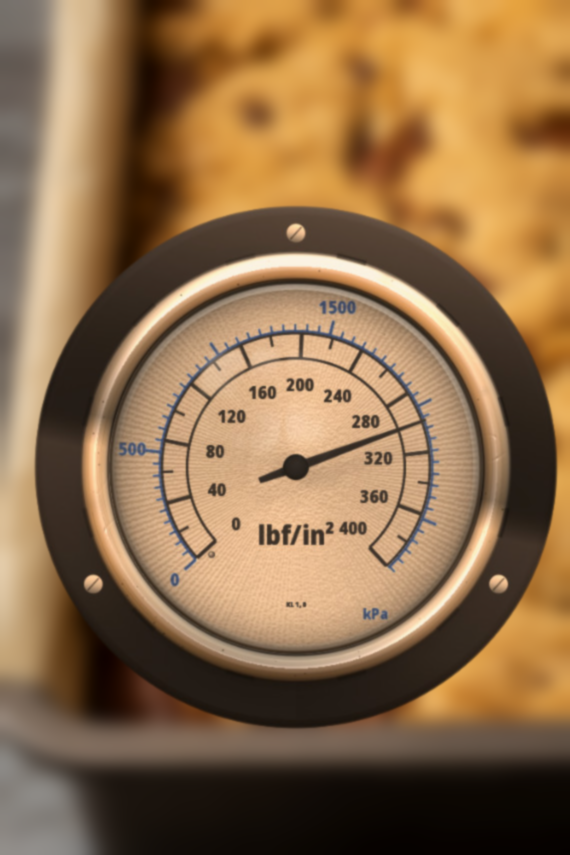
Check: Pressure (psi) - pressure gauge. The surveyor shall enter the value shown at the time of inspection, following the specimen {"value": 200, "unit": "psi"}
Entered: {"value": 300, "unit": "psi"}
